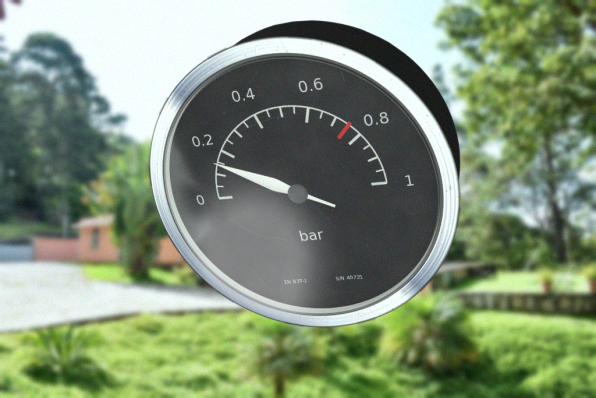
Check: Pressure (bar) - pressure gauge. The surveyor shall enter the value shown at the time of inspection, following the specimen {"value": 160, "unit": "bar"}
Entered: {"value": 0.15, "unit": "bar"}
